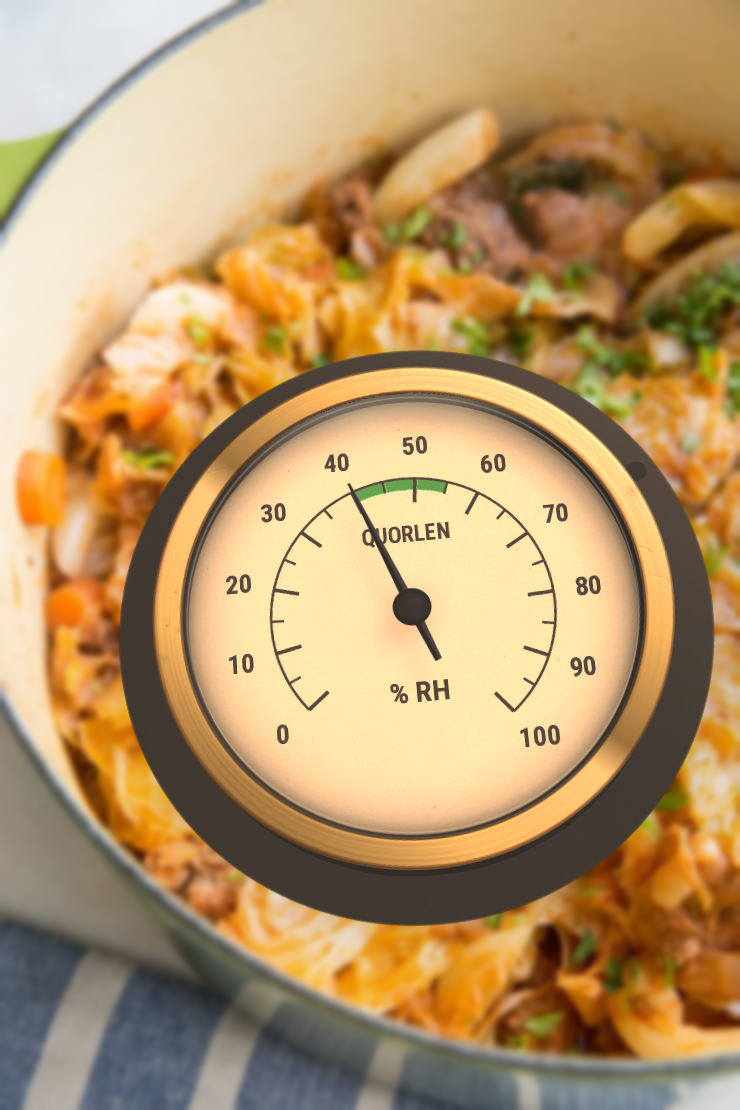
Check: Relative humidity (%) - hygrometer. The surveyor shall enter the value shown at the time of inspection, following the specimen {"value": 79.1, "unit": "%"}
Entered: {"value": 40, "unit": "%"}
